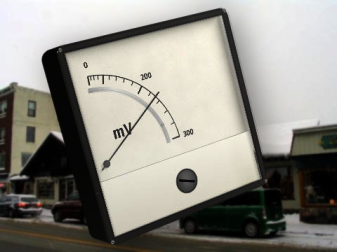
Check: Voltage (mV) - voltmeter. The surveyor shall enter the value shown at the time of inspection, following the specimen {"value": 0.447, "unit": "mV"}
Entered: {"value": 230, "unit": "mV"}
